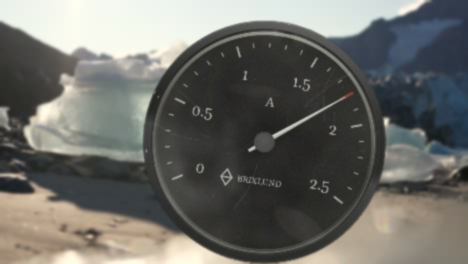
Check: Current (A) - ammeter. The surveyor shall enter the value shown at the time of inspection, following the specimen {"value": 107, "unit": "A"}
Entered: {"value": 1.8, "unit": "A"}
